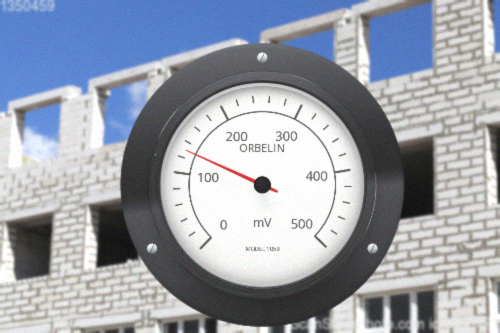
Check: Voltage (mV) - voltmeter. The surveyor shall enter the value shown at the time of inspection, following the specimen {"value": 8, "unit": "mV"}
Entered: {"value": 130, "unit": "mV"}
